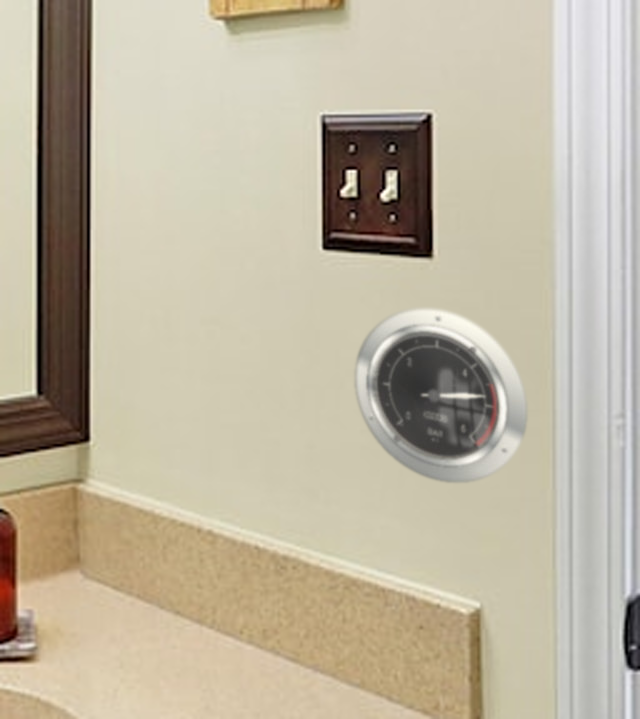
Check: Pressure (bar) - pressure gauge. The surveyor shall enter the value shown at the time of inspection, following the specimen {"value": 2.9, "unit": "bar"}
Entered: {"value": 4.75, "unit": "bar"}
